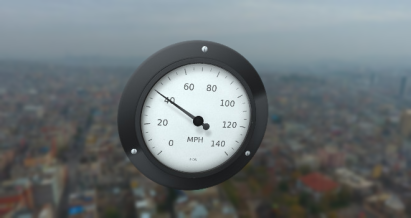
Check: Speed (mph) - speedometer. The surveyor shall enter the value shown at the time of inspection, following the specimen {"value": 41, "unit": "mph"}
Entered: {"value": 40, "unit": "mph"}
